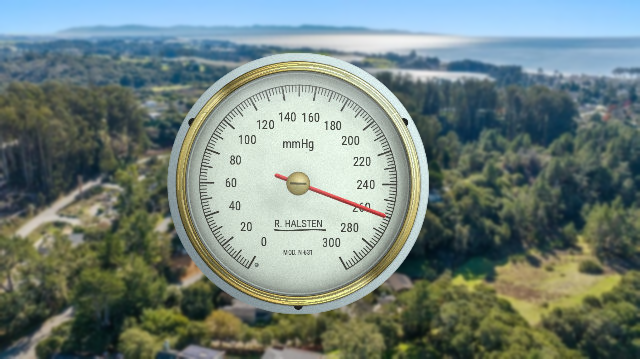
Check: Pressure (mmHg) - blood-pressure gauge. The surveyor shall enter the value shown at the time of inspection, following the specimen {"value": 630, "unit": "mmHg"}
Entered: {"value": 260, "unit": "mmHg"}
